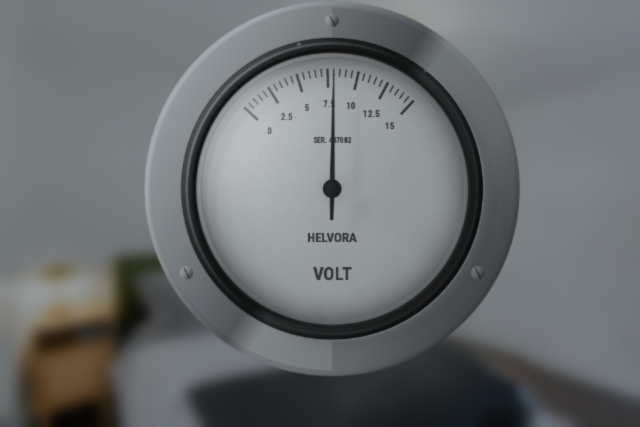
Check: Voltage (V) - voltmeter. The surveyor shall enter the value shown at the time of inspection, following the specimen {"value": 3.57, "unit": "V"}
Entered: {"value": 8, "unit": "V"}
